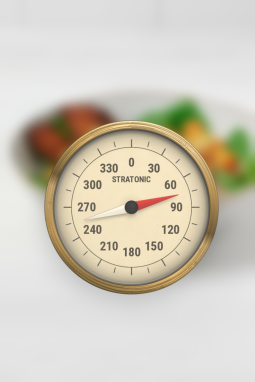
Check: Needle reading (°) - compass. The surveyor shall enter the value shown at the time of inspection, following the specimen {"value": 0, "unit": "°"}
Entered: {"value": 75, "unit": "°"}
